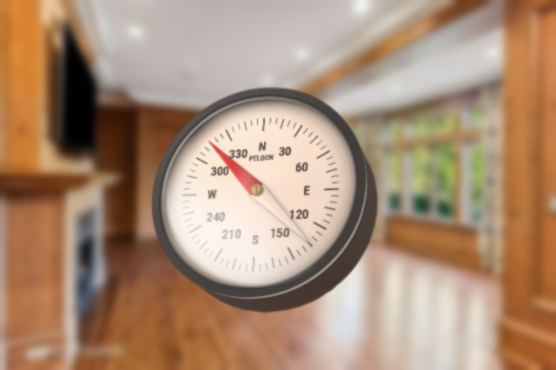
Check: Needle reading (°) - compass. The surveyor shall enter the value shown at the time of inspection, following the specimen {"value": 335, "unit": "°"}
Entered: {"value": 315, "unit": "°"}
